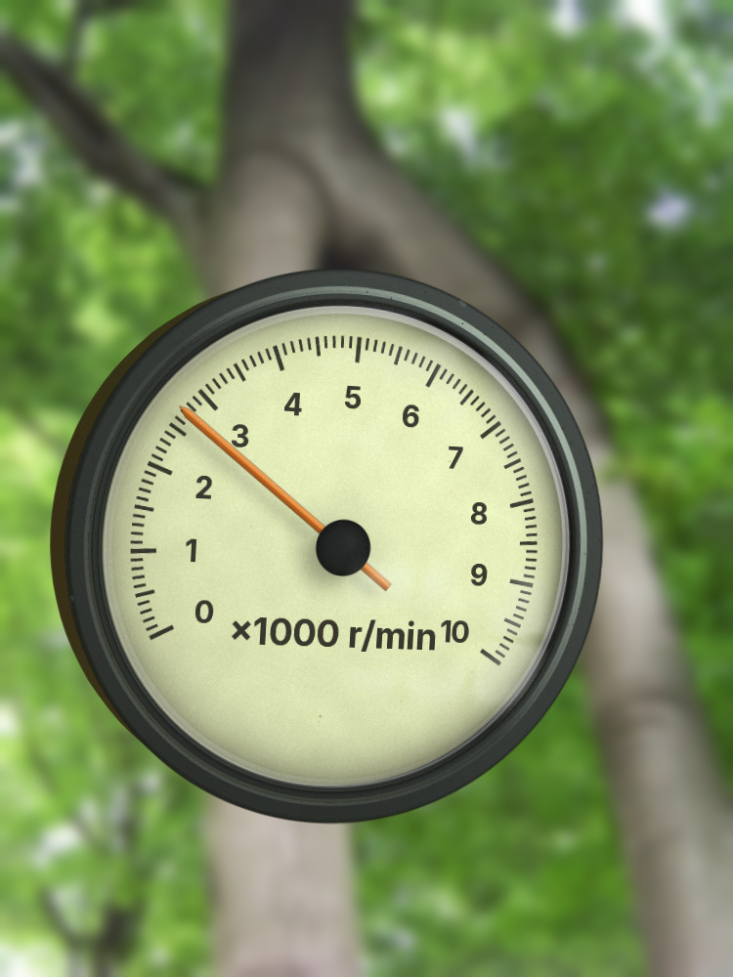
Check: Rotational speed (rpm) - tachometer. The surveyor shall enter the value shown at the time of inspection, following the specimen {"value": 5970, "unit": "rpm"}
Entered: {"value": 2700, "unit": "rpm"}
